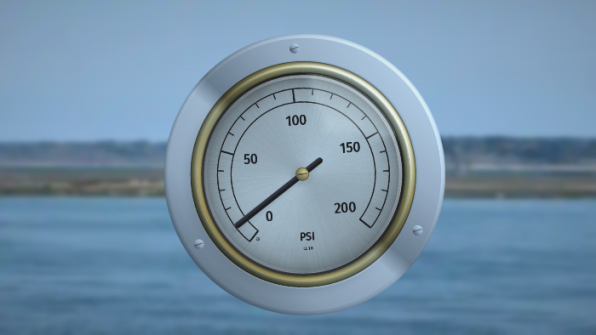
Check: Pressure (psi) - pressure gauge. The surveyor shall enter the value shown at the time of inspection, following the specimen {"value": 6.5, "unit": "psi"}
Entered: {"value": 10, "unit": "psi"}
